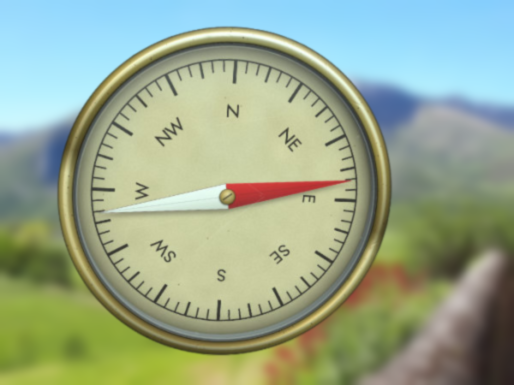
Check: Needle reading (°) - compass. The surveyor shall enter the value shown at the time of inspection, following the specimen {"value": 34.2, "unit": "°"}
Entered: {"value": 80, "unit": "°"}
